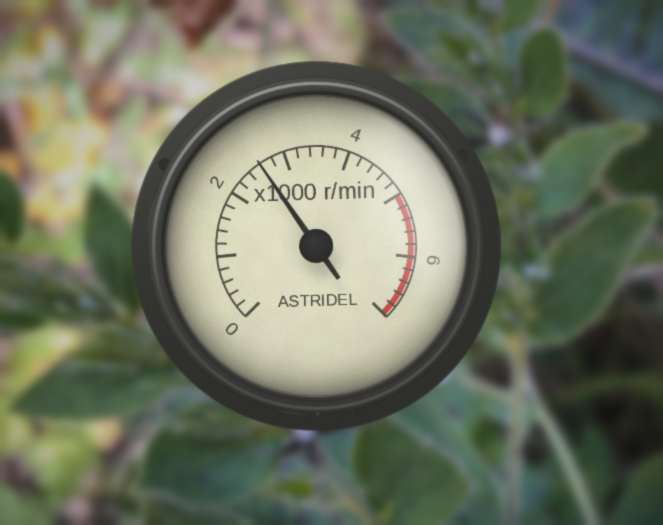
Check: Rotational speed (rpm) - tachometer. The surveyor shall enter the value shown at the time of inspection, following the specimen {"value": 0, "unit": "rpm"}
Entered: {"value": 2600, "unit": "rpm"}
